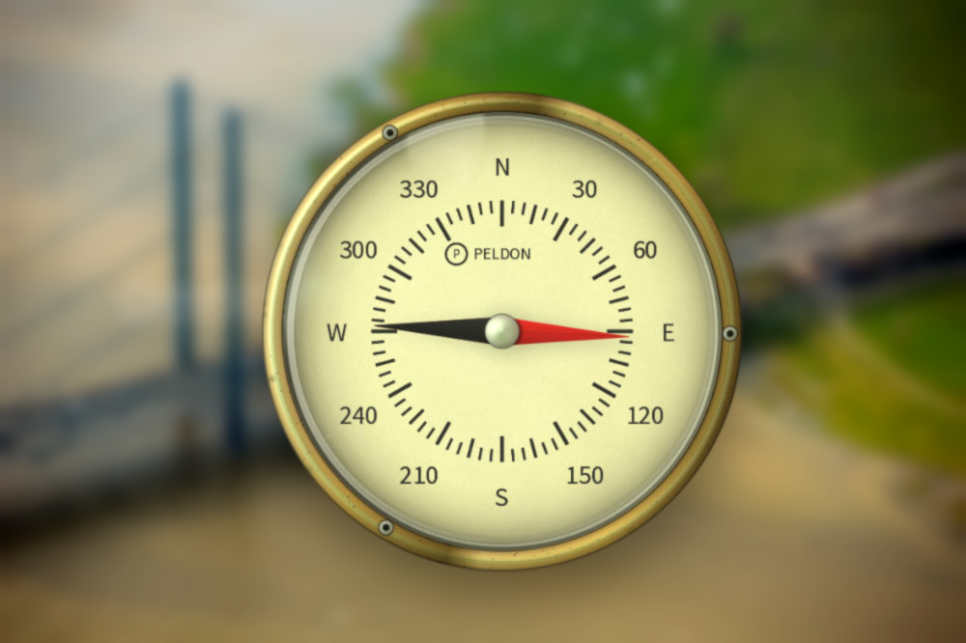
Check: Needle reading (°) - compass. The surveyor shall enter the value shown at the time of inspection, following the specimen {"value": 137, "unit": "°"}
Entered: {"value": 92.5, "unit": "°"}
